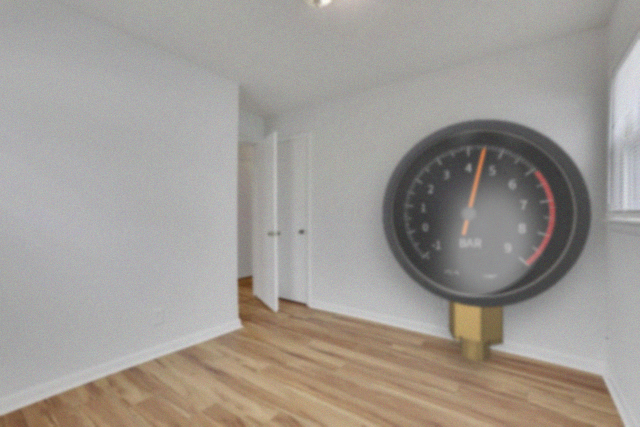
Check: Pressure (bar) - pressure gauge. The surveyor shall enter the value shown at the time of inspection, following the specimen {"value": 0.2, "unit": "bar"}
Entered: {"value": 4.5, "unit": "bar"}
